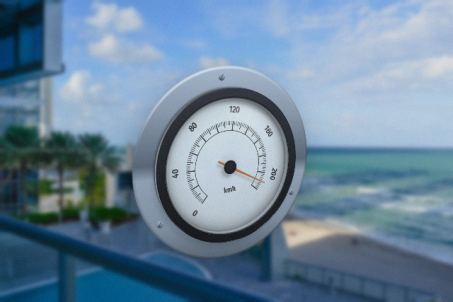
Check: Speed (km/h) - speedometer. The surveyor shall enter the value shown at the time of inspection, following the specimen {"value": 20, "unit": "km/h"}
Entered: {"value": 210, "unit": "km/h"}
